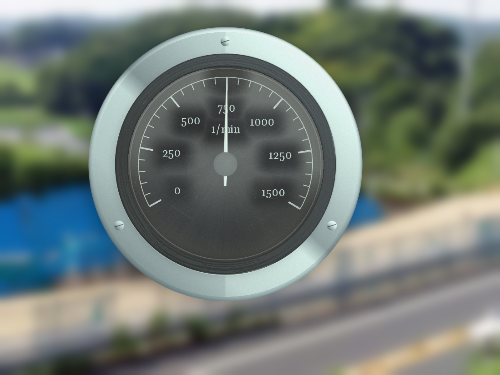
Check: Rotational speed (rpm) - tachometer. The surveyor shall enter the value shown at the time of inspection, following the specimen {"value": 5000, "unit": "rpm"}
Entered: {"value": 750, "unit": "rpm"}
